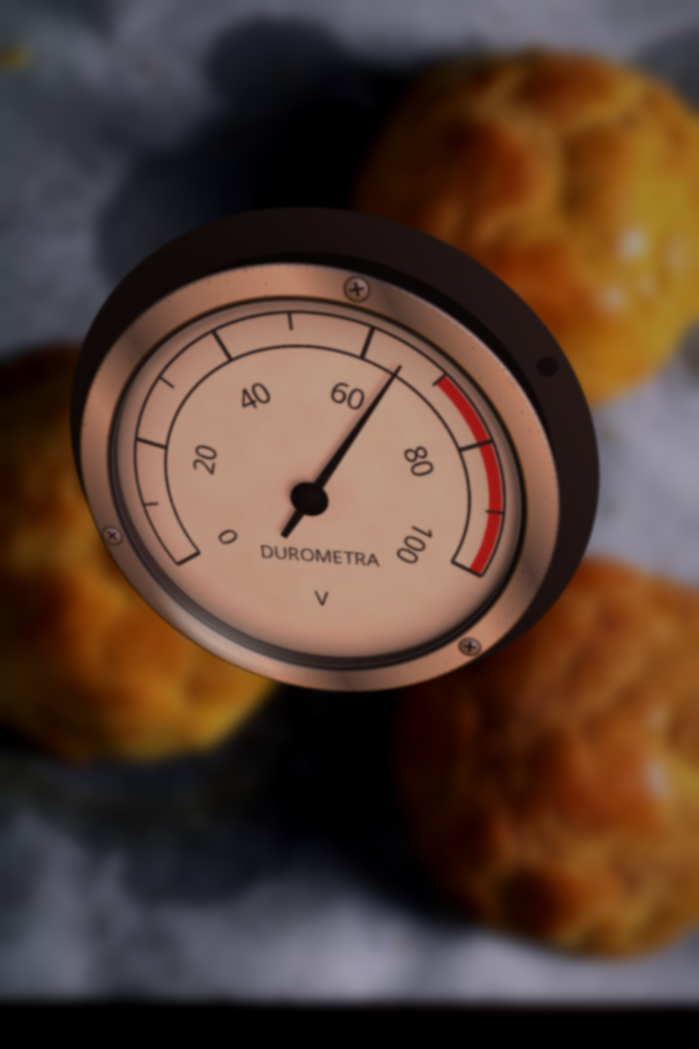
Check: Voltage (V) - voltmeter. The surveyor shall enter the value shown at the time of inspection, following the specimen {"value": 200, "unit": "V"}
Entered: {"value": 65, "unit": "V"}
